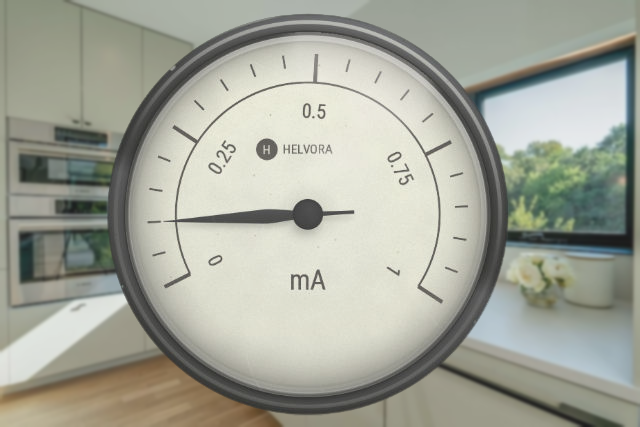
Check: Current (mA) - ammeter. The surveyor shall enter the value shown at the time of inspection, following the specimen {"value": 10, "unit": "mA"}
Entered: {"value": 0.1, "unit": "mA"}
